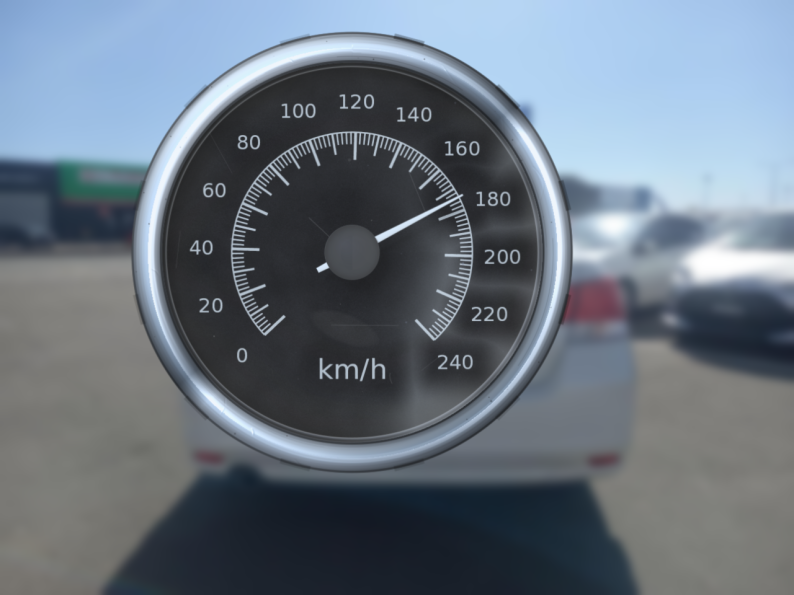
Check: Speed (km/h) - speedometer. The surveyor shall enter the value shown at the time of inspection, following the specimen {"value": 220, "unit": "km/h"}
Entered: {"value": 174, "unit": "km/h"}
